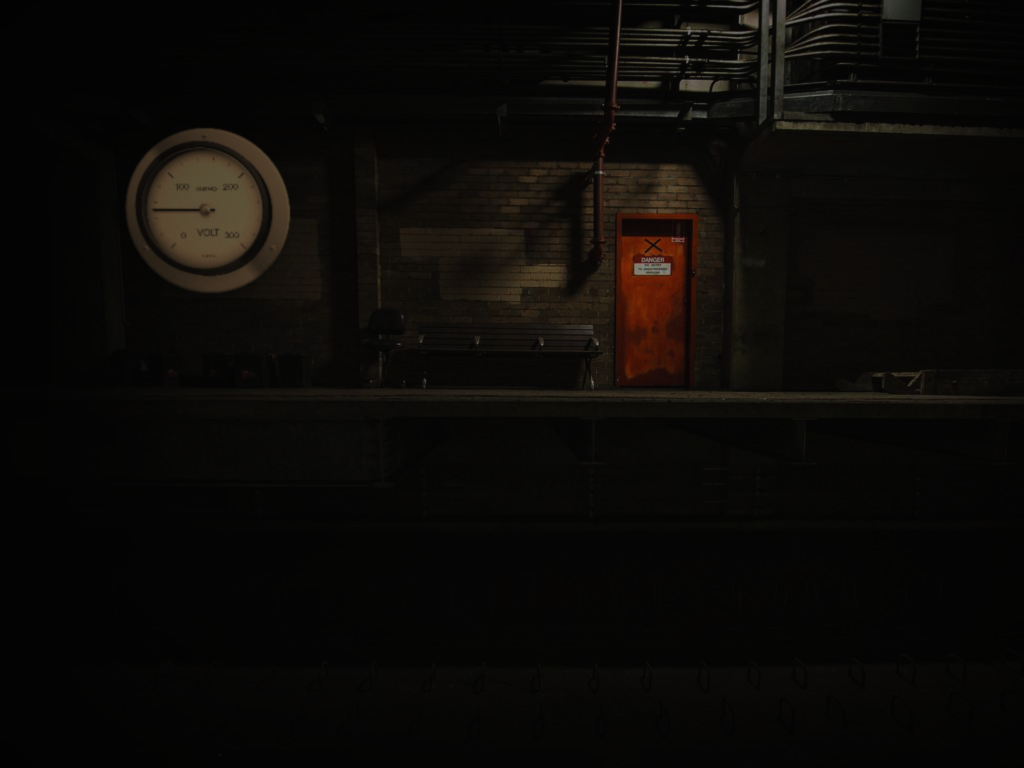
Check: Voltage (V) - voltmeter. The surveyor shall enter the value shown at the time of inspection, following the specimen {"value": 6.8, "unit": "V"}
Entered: {"value": 50, "unit": "V"}
